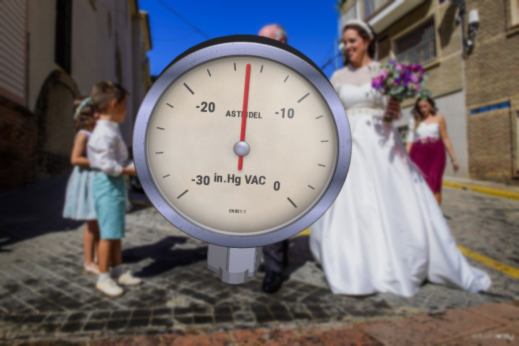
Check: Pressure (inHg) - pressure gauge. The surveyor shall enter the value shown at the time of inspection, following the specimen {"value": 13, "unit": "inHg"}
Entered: {"value": -15, "unit": "inHg"}
